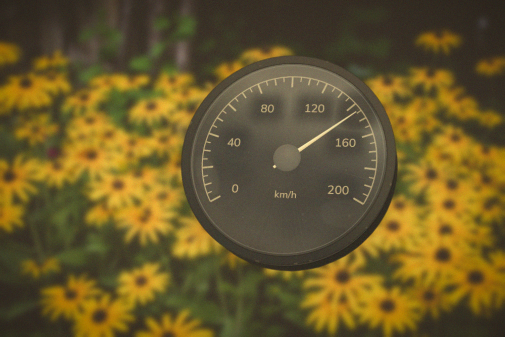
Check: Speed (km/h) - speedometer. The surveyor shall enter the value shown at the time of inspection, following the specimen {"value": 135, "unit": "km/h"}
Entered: {"value": 145, "unit": "km/h"}
